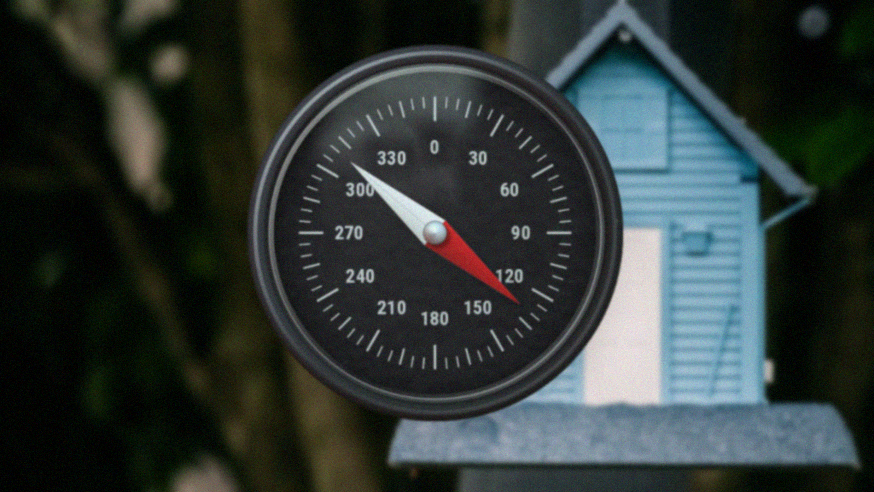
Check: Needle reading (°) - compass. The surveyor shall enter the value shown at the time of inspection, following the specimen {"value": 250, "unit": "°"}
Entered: {"value": 130, "unit": "°"}
